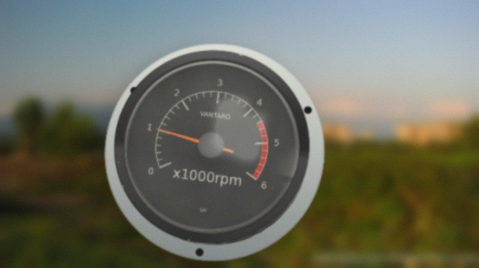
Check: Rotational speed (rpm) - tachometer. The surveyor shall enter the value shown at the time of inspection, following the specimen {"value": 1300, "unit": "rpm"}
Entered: {"value": 1000, "unit": "rpm"}
